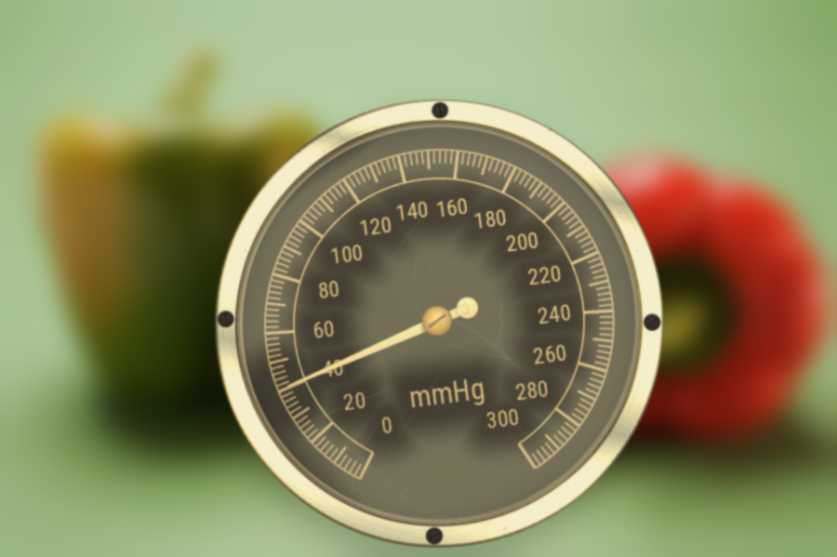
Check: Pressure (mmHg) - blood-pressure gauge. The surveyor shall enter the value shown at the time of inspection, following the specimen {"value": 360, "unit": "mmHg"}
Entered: {"value": 40, "unit": "mmHg"}
